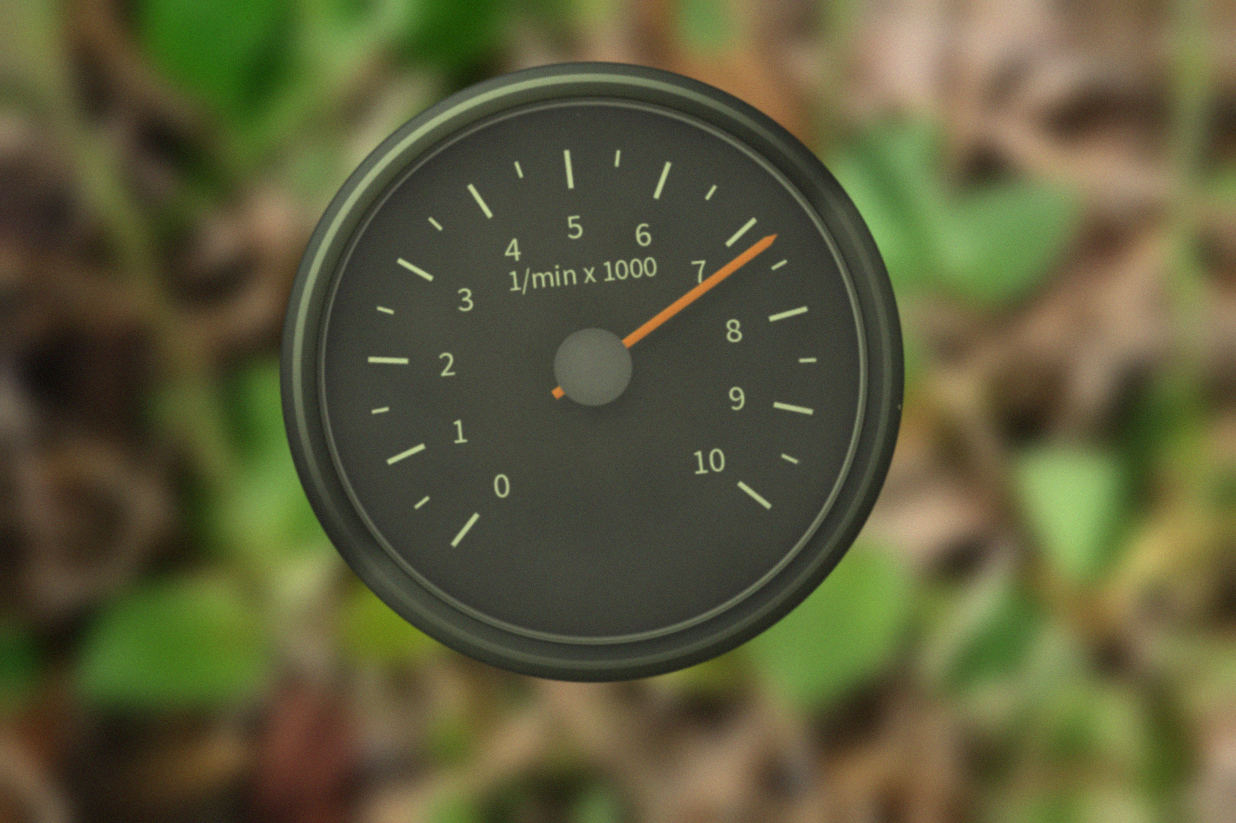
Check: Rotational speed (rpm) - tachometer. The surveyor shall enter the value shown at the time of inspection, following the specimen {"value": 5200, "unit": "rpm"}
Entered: {"value": 7250, "unit": "rpm"}
